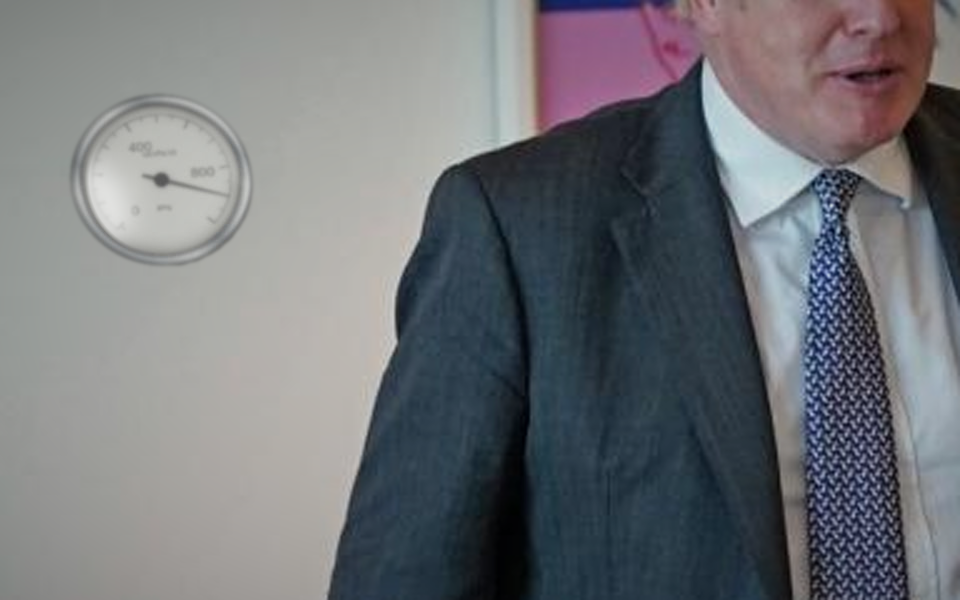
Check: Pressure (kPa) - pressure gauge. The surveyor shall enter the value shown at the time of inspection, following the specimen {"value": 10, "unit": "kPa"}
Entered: {"value": 900, "unit": "kPa"}
